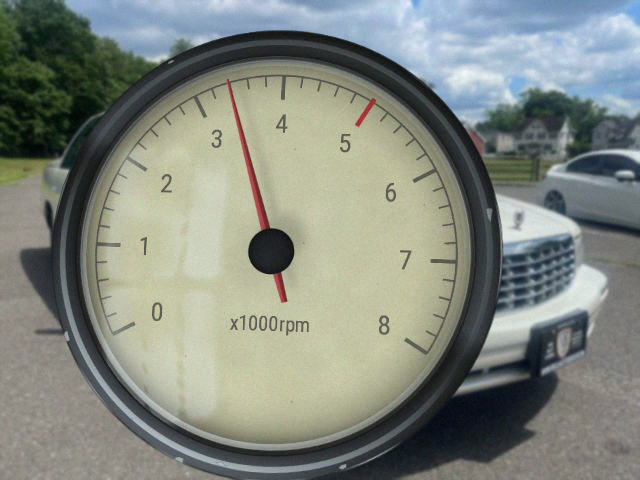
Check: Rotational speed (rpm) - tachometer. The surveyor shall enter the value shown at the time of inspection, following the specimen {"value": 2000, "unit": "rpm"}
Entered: {"value": 3400, "unit": "rpm"}
